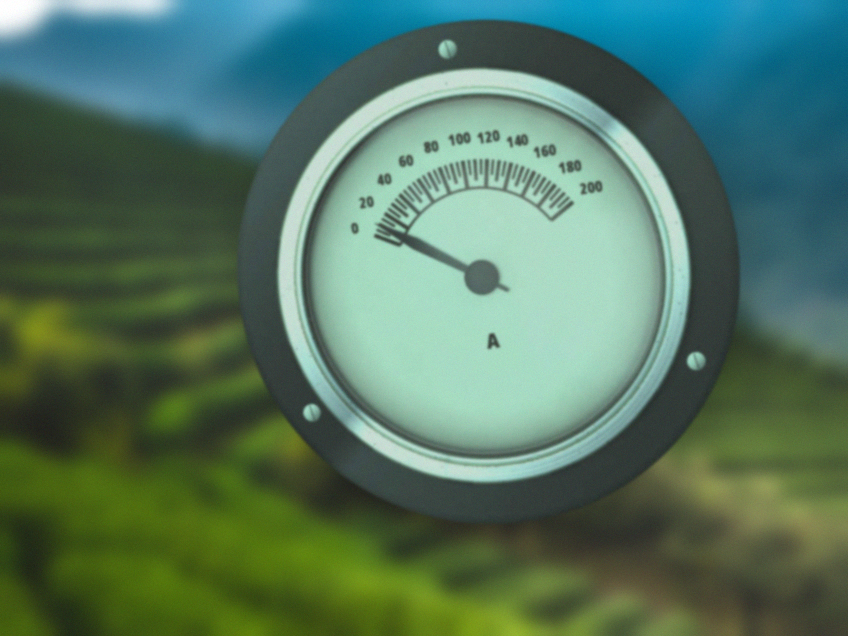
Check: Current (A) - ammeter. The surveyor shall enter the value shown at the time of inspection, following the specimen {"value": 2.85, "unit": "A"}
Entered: {"value": 10, "unit": "A"}
